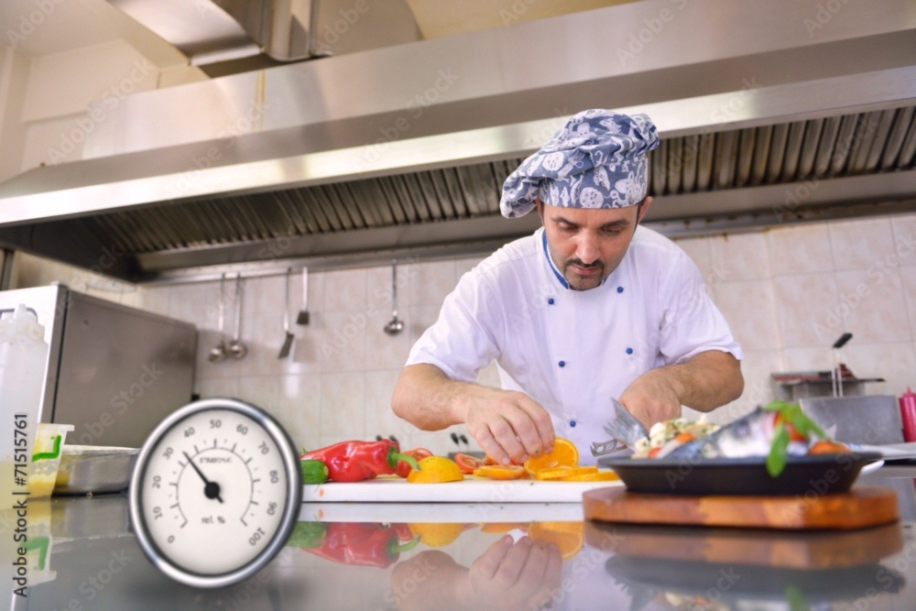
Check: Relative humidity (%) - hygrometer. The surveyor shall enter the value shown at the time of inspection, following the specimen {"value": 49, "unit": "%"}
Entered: {"value": 35, "unit": "%"}
